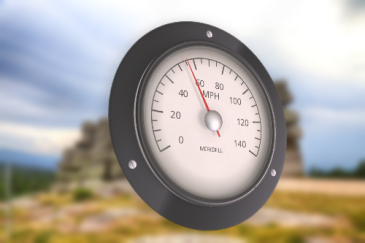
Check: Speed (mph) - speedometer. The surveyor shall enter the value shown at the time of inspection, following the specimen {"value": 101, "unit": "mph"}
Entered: {"value": 55, "unit": "mph"}
